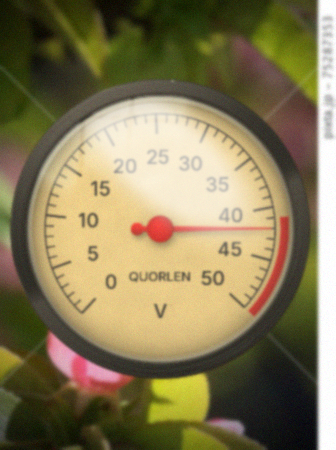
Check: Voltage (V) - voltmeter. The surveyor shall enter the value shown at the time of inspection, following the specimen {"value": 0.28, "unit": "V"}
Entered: {"value": 42, "unit": "V"}
